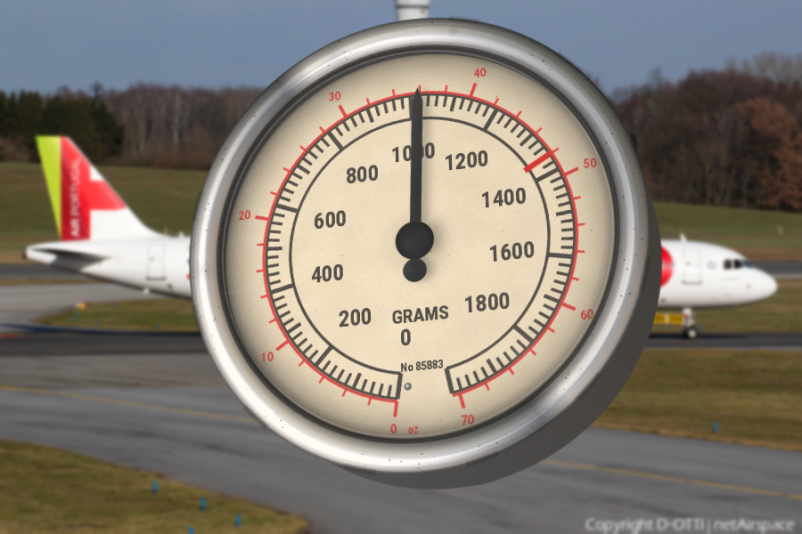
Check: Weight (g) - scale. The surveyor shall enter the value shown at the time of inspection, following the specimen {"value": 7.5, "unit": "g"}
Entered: {"value": 1020, "unit": "g"}
